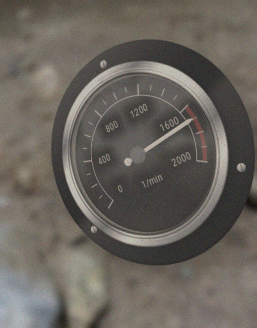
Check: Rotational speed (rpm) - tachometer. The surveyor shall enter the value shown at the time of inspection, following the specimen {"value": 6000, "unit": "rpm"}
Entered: {"value": 1700, "unit": "rpm"}
